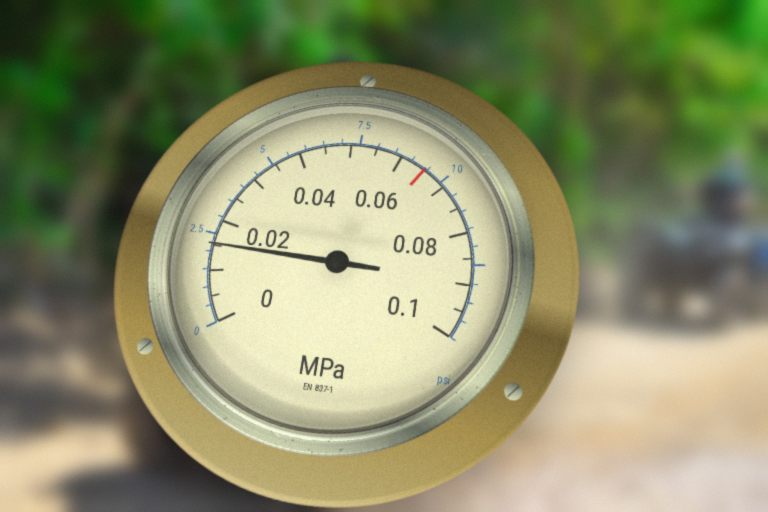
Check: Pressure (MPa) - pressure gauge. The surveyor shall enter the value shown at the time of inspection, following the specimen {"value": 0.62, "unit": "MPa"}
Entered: {"value": 0.015, "unit": "MPa"}
